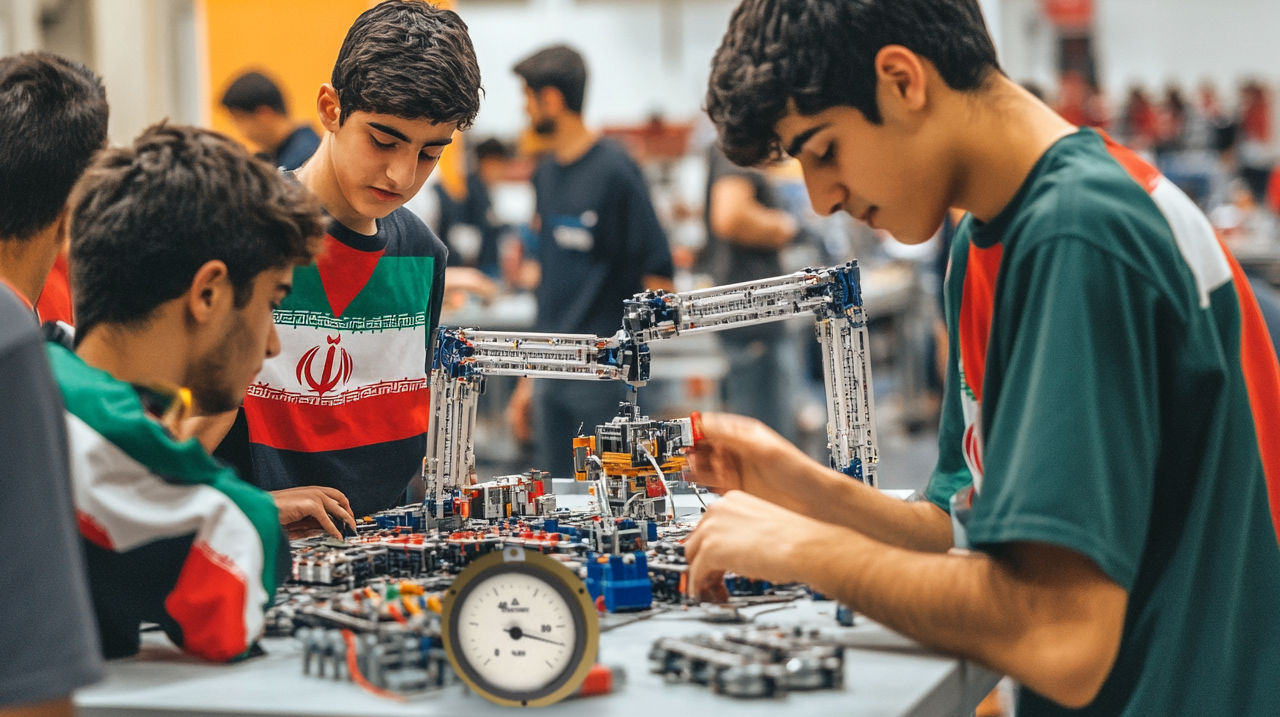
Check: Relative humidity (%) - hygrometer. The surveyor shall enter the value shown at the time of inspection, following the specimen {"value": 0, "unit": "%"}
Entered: {"value": 88, "unit": "%"}
